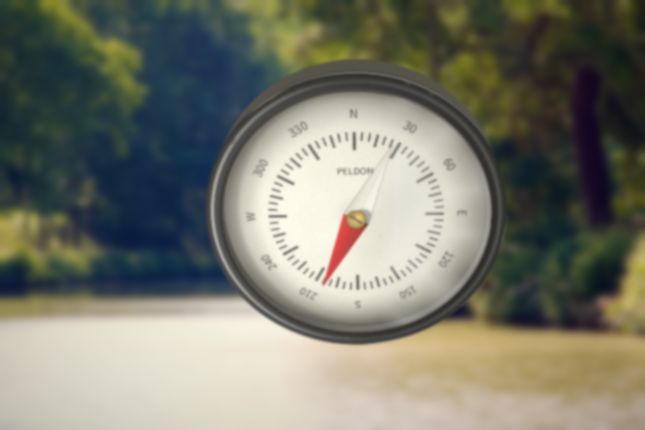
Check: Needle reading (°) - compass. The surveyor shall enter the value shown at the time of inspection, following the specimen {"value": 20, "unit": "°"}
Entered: {"value": 205, "unit": "°"}
